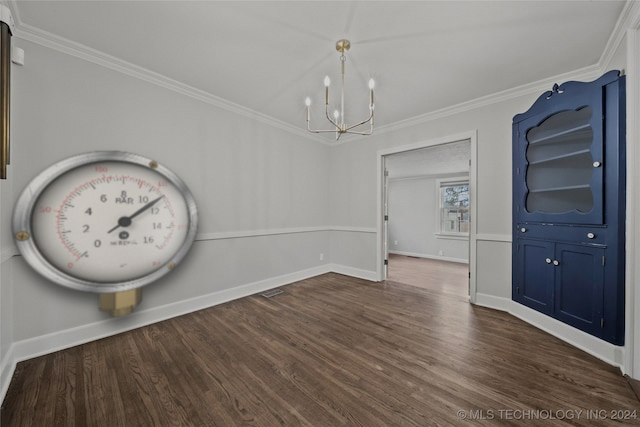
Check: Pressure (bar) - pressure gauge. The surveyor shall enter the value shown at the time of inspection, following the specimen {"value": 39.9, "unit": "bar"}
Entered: {"value": 11, "unit": "bar"}
